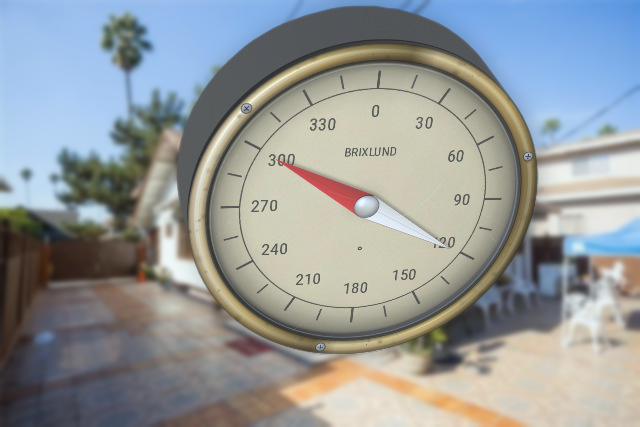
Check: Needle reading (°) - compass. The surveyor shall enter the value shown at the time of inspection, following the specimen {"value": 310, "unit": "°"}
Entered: {"value": 300, "unit": "°"}
